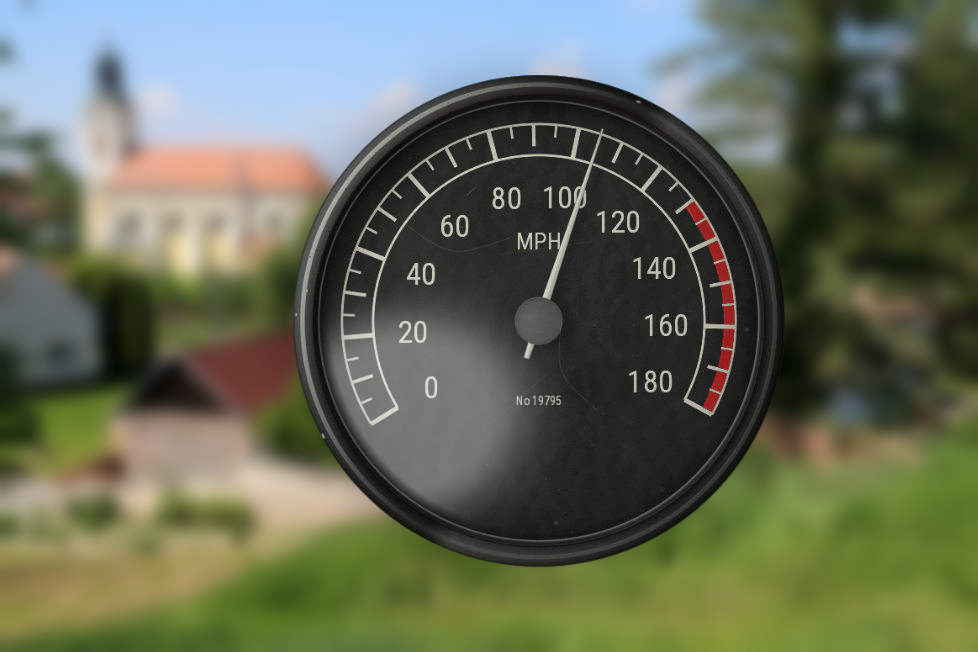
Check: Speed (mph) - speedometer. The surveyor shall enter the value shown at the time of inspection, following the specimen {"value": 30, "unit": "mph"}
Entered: {"value": 105, "unit": "mph"}
